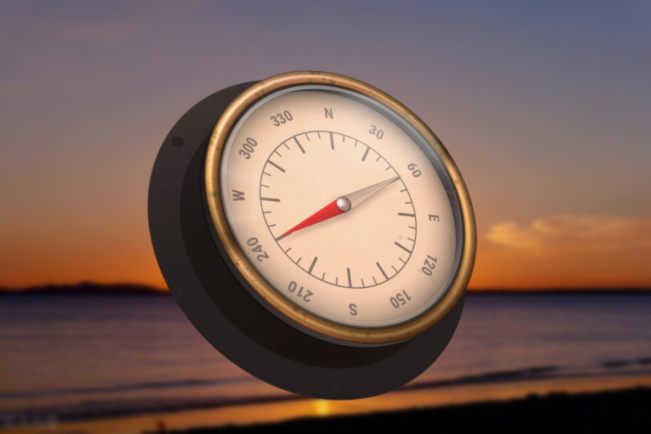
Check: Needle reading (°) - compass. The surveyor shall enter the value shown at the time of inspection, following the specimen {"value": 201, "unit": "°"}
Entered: {"value": 240, "unit": "°"}
